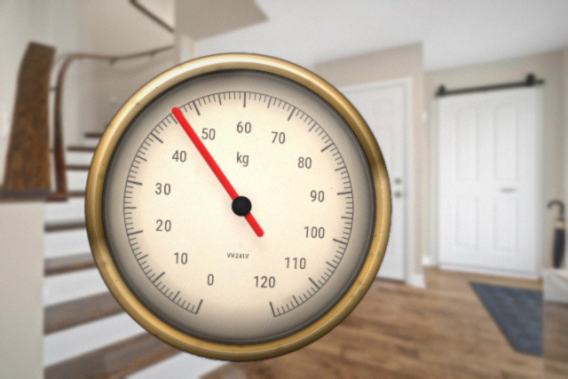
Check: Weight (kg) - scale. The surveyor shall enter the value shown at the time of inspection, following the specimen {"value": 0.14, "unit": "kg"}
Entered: {"value": 46, "unit": "kg"}
